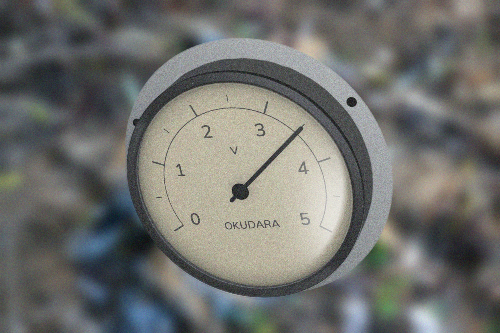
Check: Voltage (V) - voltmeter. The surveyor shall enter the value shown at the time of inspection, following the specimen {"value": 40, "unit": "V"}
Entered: {"value": 3.5, "unit": "V"}
